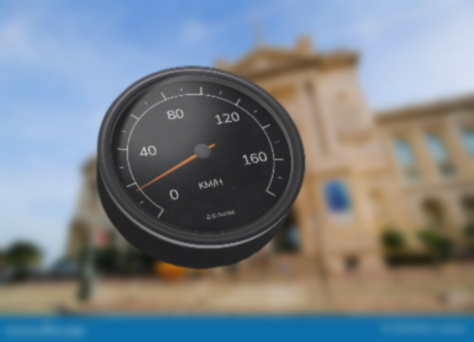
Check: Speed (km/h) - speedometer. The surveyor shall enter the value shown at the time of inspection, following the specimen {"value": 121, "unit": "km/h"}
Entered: {"value": 15, "unit": "km/h"}
